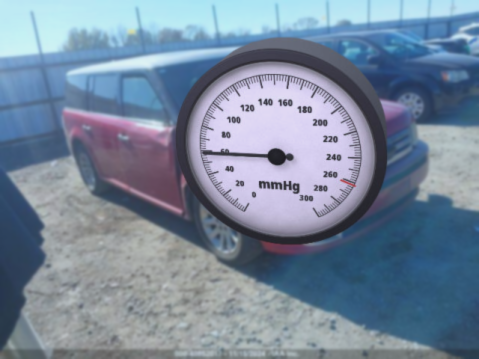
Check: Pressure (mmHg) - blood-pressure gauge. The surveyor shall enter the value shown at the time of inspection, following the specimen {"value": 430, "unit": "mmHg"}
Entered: {"value": 60, "unit": "mmHg"}
